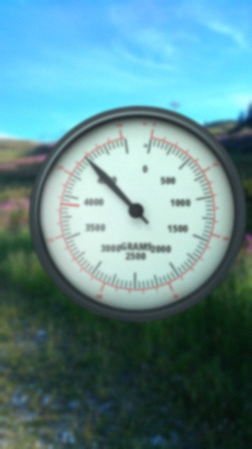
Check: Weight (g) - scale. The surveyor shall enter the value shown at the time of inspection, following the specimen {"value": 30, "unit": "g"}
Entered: {"value": 4500, "unit": "g"}
